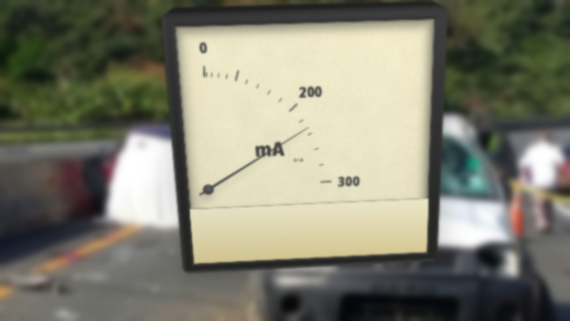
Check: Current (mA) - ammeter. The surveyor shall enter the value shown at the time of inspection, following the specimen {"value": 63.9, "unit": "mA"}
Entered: {"value": 230, "unit": "mA"}
